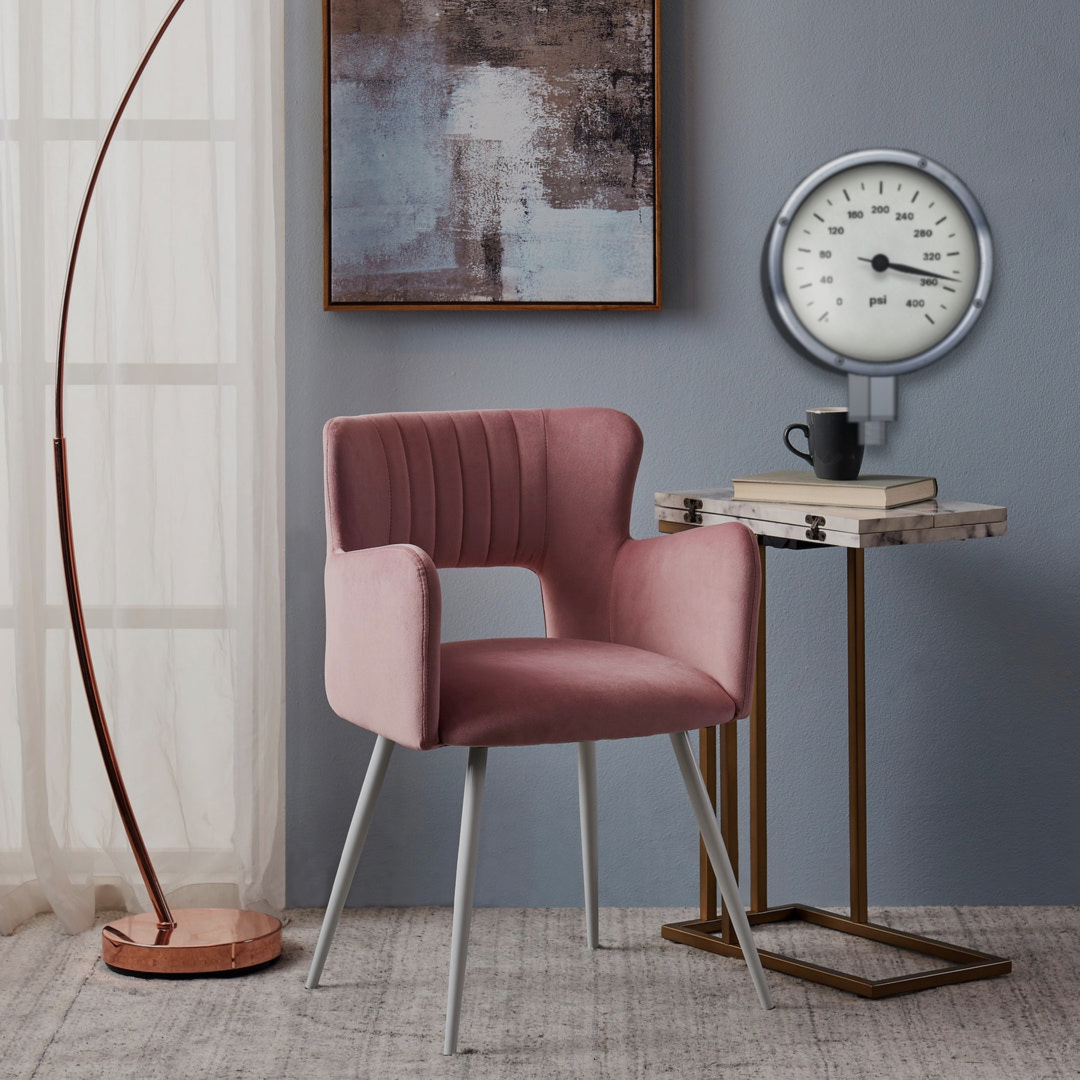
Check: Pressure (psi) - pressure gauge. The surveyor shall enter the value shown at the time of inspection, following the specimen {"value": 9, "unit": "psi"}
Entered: {"value": 350, "unit": "psi"}
